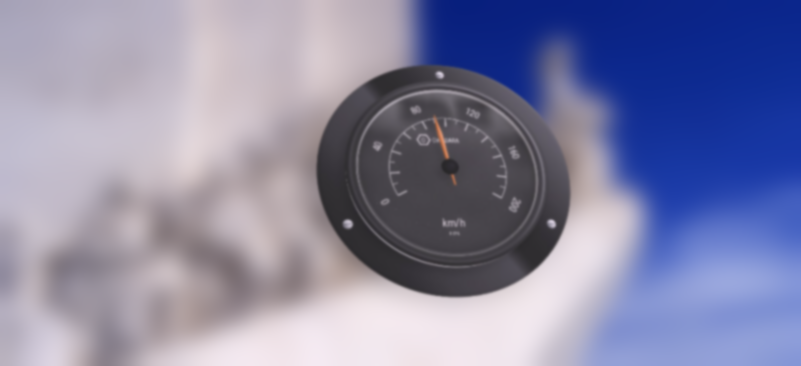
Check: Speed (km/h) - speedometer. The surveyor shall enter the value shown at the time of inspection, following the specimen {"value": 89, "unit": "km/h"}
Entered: {"value": 90, "unit": "km/h"}
